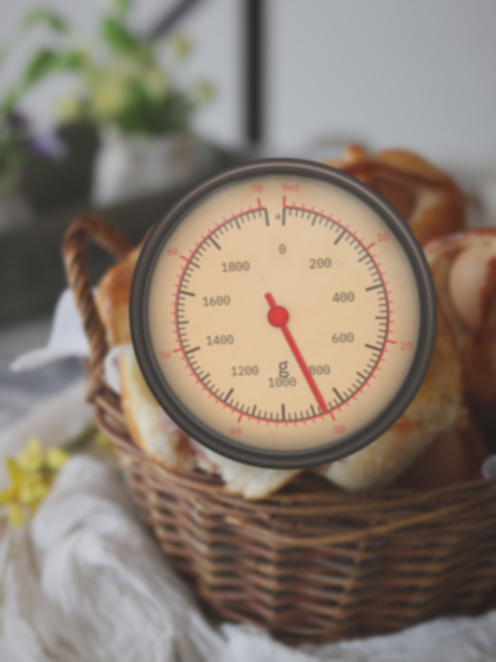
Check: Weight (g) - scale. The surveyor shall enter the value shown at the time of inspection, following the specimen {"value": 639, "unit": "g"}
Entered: {"value": 860, "unit": "g"}
